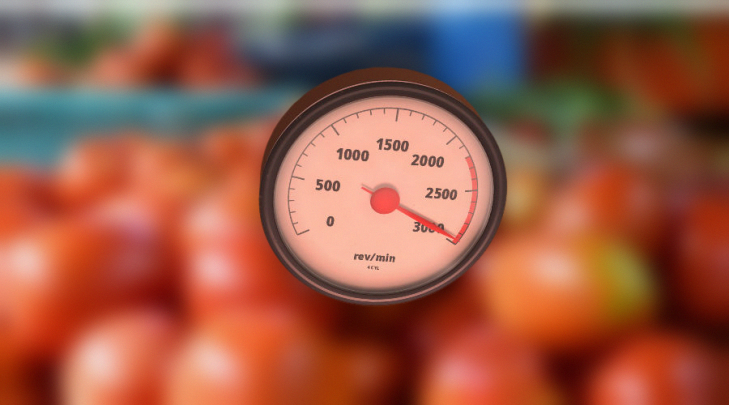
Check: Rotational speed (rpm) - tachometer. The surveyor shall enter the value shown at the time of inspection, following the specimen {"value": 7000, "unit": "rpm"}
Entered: {"value": 2950, "unit": "rpm"}
